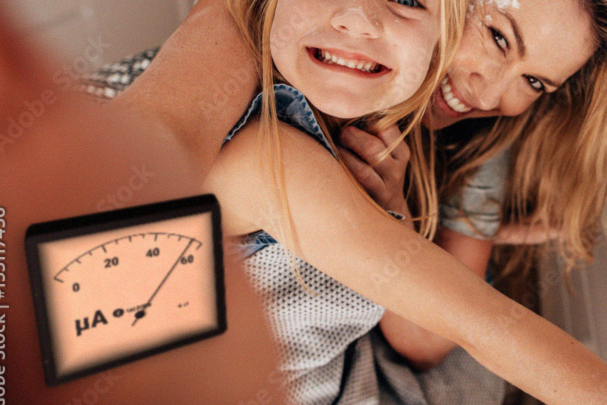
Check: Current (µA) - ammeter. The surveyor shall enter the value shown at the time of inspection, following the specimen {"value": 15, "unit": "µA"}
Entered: {"value": 55, "unit": "µA"}
